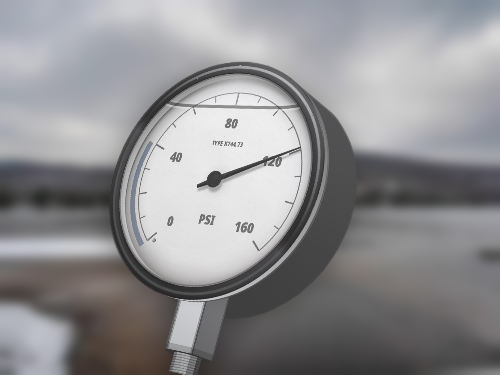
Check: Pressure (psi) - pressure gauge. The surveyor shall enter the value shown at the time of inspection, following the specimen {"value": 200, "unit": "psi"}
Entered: {"value": 120, "unit": "psi"}
